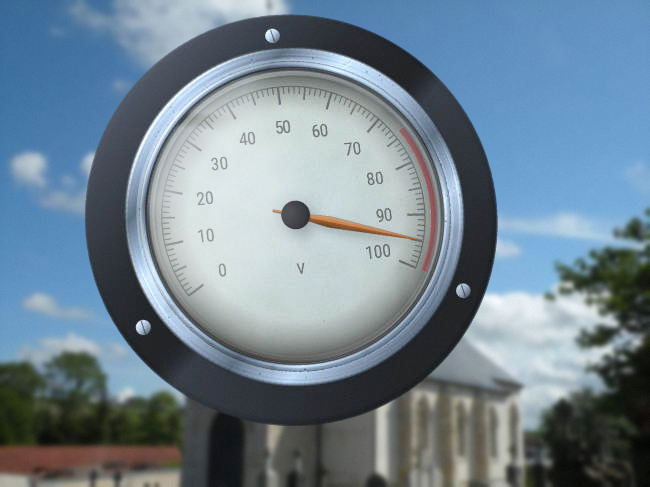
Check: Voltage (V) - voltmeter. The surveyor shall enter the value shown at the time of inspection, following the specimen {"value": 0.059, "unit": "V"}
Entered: {"value": 95, "unit": "V"}
